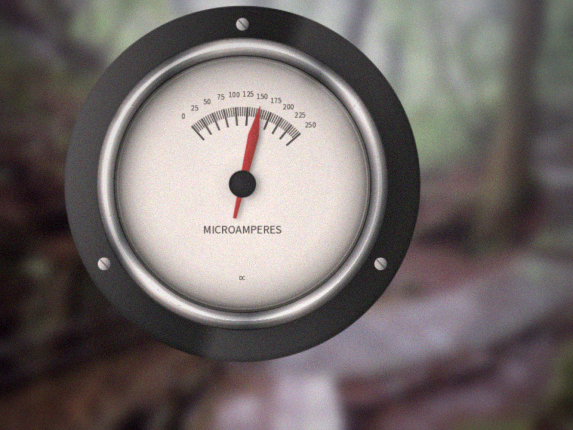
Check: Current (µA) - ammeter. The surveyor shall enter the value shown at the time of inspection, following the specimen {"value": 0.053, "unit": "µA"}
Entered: {"value": 150, "unit": "µA"}
